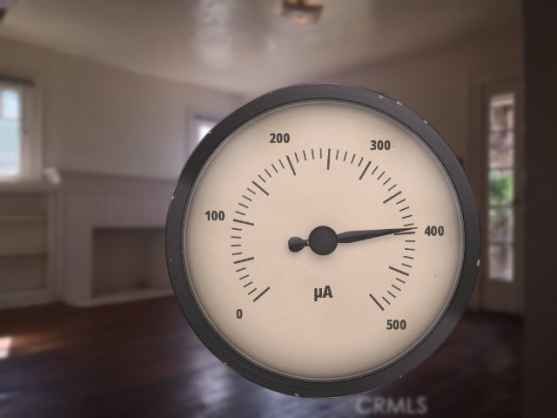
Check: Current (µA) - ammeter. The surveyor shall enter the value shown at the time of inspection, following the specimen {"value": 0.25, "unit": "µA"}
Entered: {"value": 395, "unit": "µA"}
